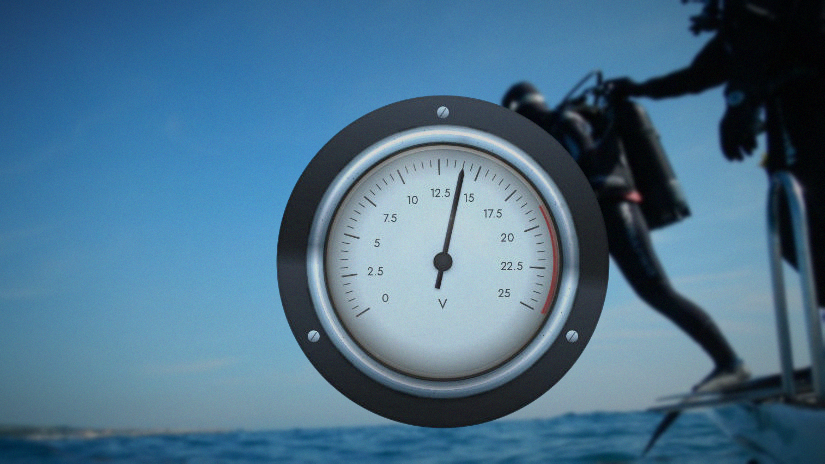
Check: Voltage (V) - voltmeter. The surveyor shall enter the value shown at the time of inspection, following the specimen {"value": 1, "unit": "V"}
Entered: {"value": 14, "unit": "V"}
